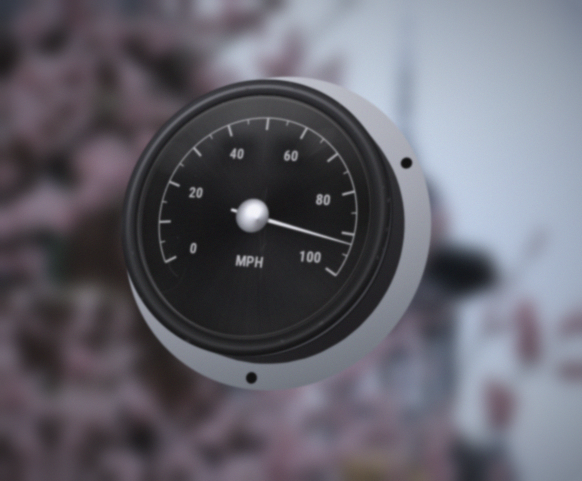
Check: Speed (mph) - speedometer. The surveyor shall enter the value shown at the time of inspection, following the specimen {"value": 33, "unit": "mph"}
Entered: {"value": 92.5, "unit": "mph"}
